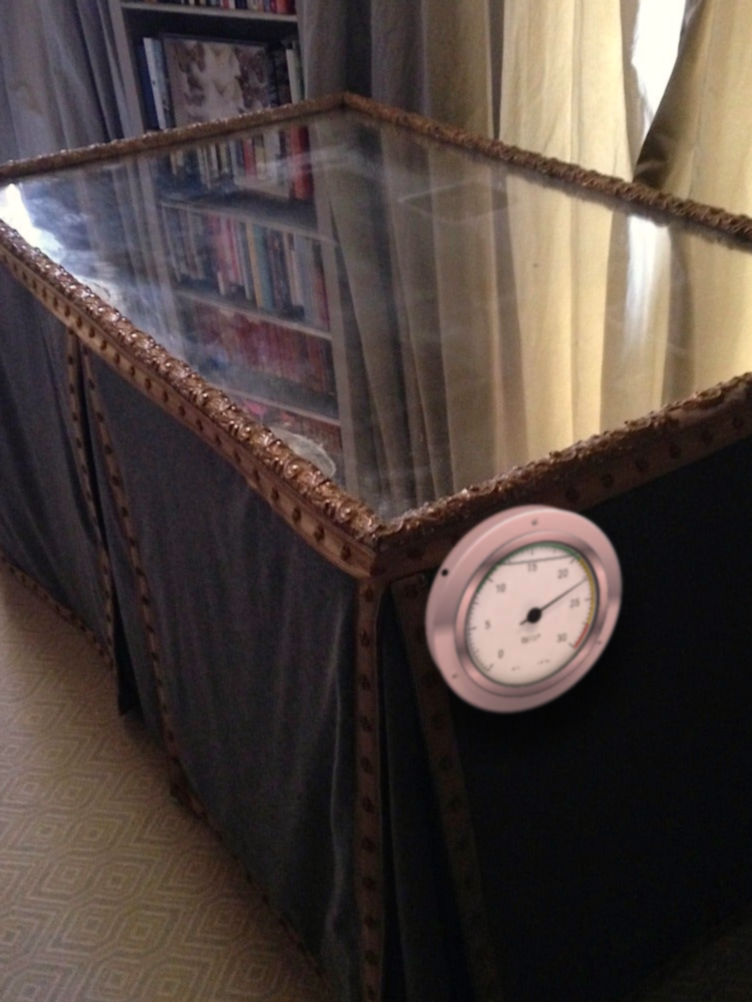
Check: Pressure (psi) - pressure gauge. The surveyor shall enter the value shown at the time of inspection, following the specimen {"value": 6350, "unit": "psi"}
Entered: {"value": 22.5, "unit": "psi"}
